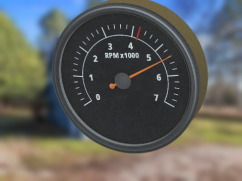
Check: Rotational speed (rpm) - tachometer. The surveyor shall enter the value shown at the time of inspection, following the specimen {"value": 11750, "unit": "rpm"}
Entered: {"value": 5400, "unit": "rpm"}
